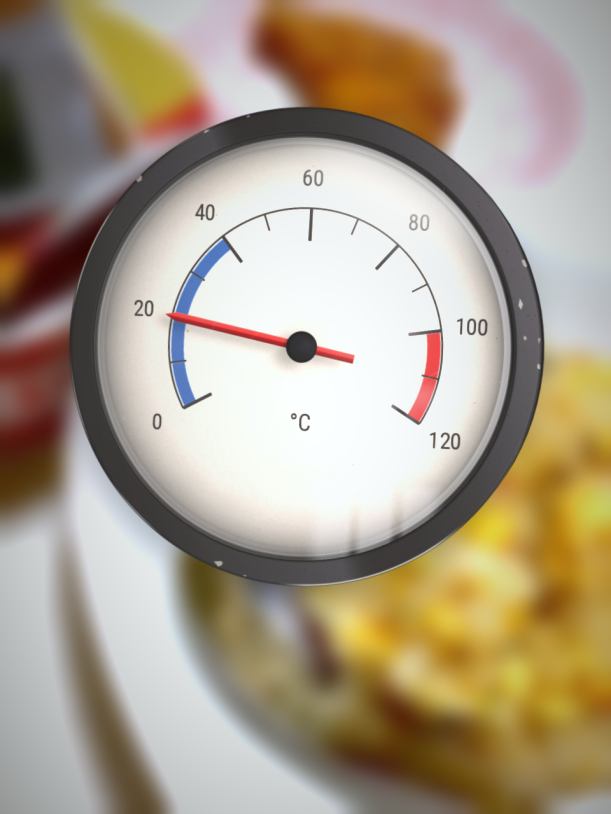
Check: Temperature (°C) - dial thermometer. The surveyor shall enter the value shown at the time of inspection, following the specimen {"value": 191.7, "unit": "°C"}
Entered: {"value": 20, "unit": "°C"}
